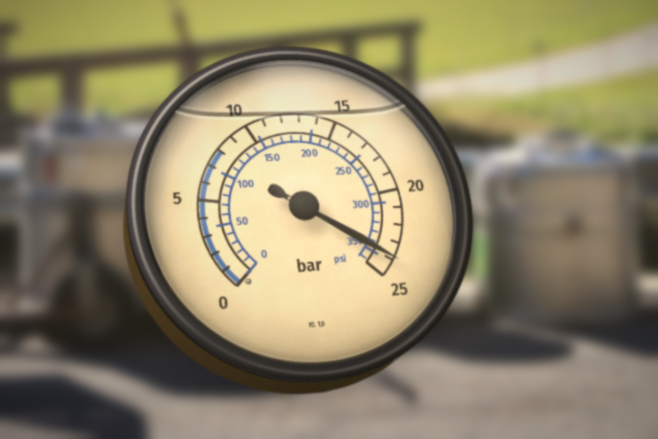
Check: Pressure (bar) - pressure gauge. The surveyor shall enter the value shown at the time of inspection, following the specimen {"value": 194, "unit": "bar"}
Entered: {"value": 24, "unit": "bar"}
